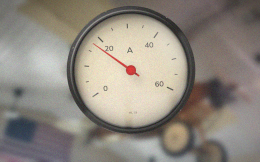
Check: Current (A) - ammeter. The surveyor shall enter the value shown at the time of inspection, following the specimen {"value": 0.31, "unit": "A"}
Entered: {"value": 17.5, "unit": "A"}
